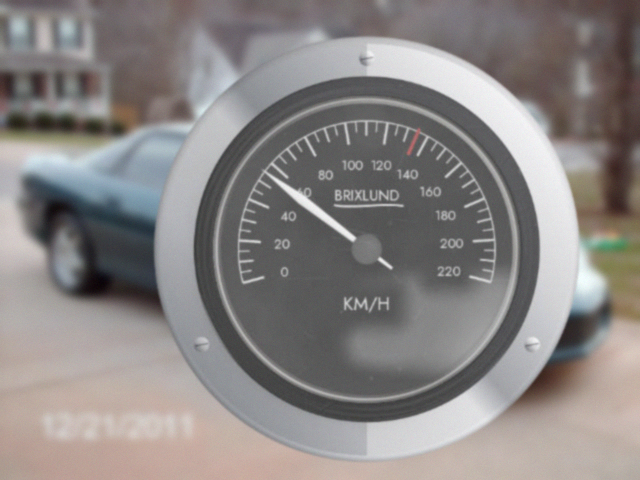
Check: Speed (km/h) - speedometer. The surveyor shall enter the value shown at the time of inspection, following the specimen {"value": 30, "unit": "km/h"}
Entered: {"value": 55, "unit": "km/h"}
